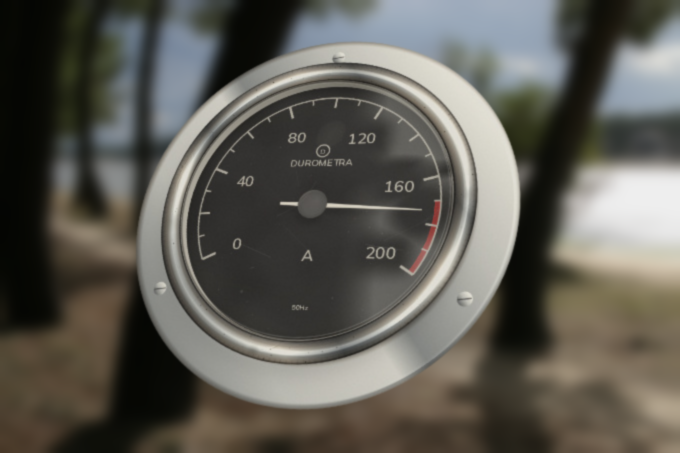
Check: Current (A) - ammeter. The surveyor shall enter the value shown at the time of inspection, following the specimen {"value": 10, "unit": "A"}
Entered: {"value": 175, "unit": "A"}
